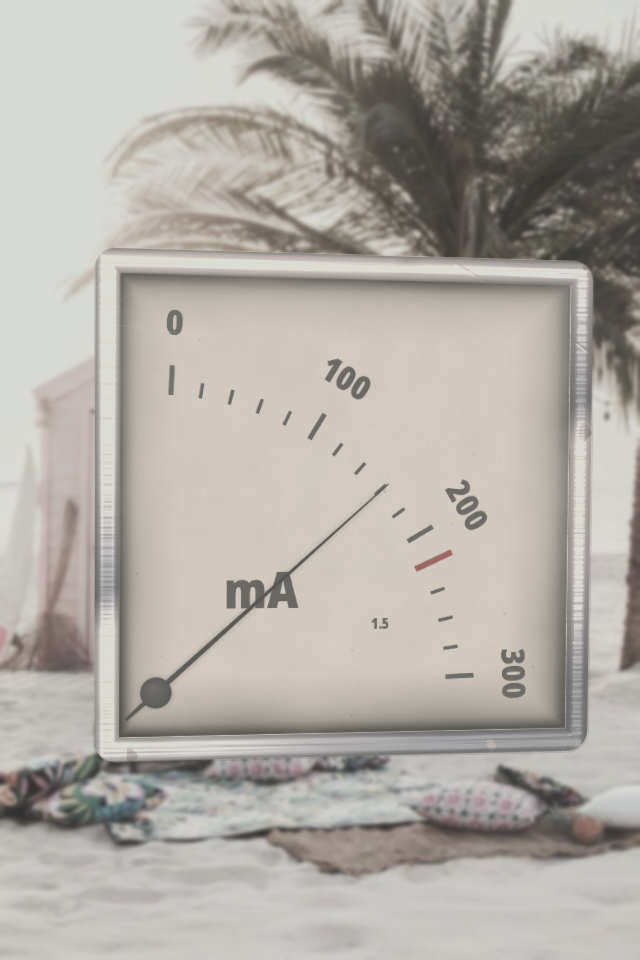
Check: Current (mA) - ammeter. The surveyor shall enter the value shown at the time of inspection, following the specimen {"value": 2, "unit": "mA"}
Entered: {"value": 160, "unit": "mA"}
